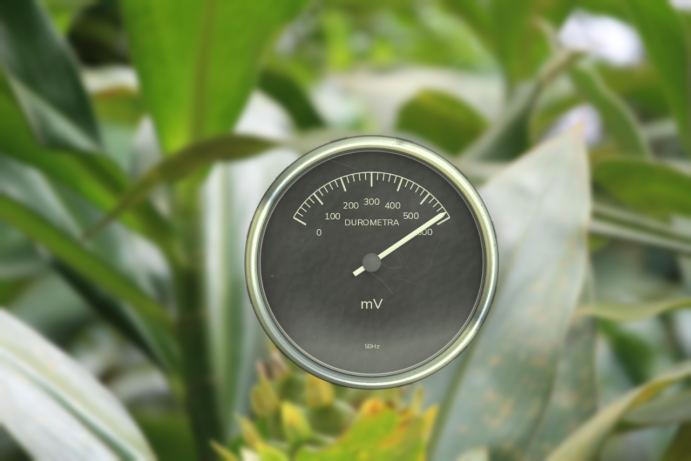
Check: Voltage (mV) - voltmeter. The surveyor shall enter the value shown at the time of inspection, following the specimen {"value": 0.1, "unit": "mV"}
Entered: {"value": 580, "unit": "mV"}
